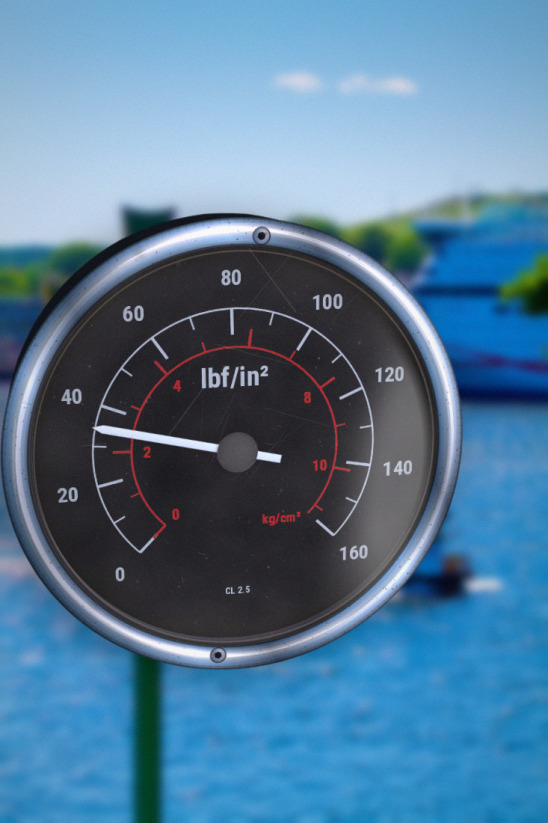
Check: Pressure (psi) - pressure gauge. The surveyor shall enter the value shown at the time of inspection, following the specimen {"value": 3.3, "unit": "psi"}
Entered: {"value": 35, "unit": "psi"}
